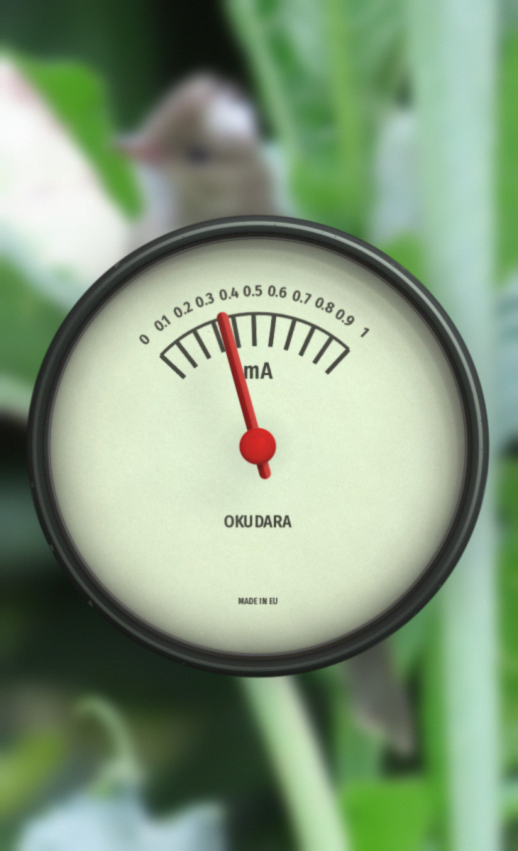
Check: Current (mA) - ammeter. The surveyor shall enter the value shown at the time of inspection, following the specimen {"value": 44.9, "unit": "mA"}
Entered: {"value": 0.35, "unit": "mA"}
